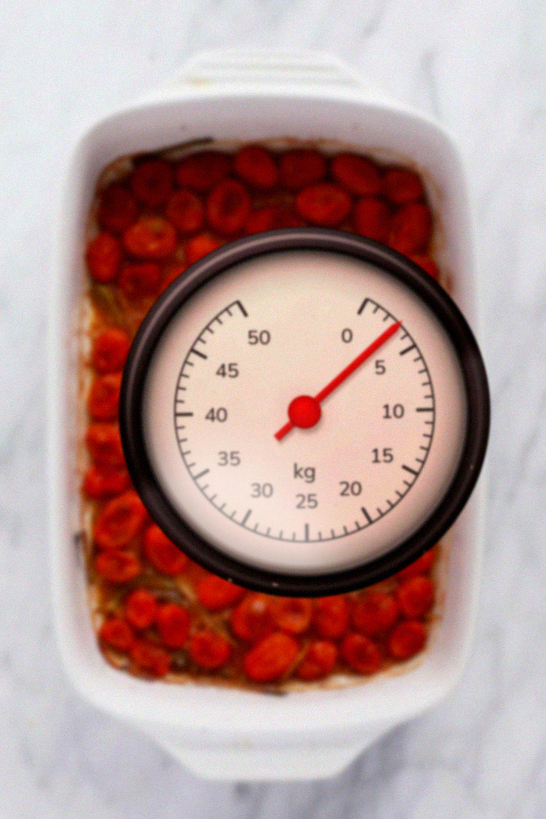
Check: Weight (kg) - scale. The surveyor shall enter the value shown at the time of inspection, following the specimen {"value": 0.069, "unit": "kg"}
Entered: {"value": 3, "unit": "kg"}
